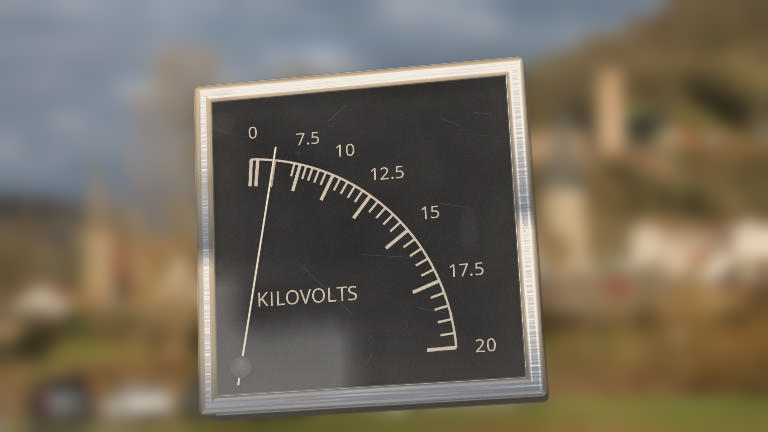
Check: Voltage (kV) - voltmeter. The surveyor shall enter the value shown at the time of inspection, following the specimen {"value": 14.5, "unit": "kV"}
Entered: {"value": 5, "unit": "kV"}
